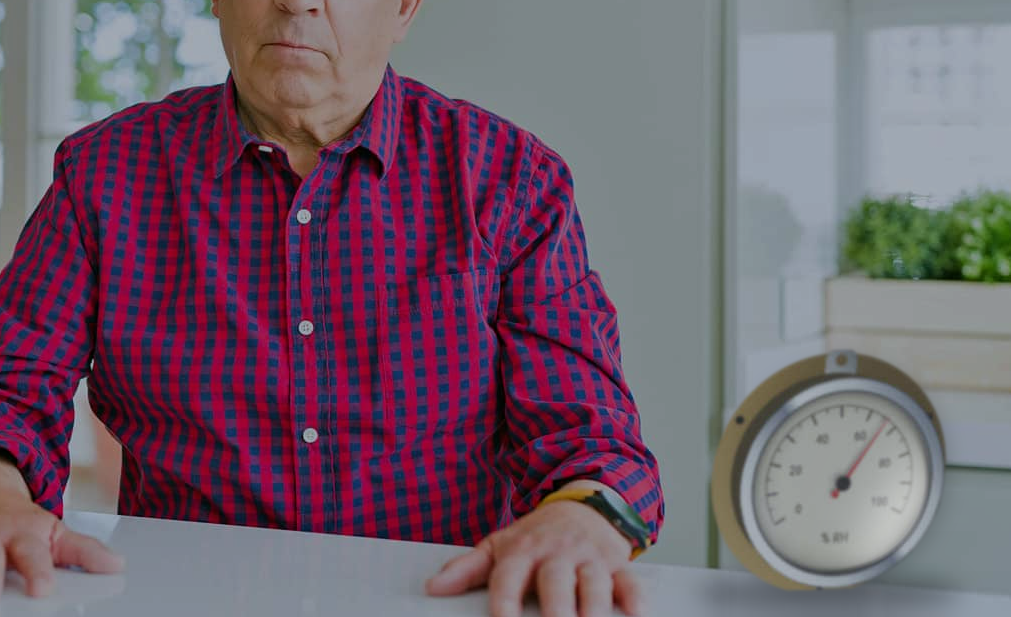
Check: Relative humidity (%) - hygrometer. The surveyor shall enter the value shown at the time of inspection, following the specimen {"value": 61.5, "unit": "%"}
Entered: {"value": 65, "unit": "%"}
